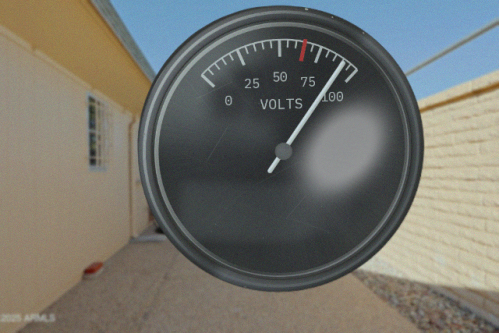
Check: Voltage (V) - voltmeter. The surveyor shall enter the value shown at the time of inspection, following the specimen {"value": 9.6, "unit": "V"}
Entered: {"value": 90, "unit": "V"}
